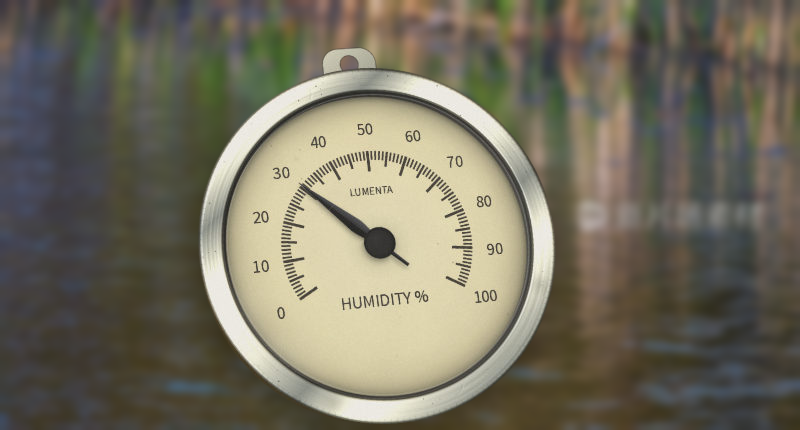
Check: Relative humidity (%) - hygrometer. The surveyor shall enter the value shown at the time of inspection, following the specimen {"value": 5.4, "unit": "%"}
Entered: {"value": 30, "unit": "%"}
